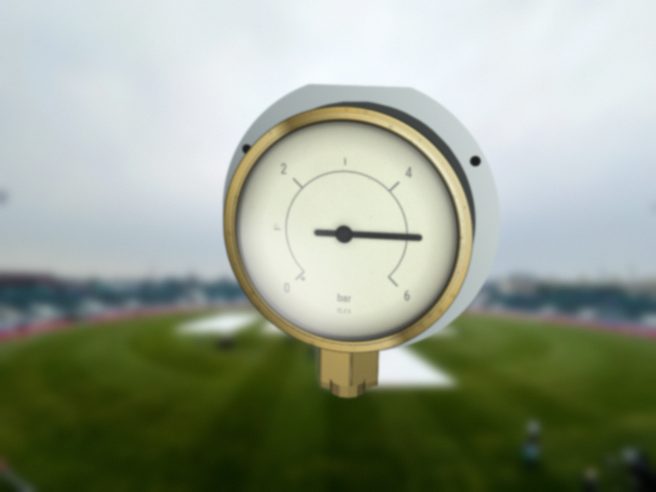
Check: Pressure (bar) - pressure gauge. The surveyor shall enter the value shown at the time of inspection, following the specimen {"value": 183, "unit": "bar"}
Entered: {"value": 5, "unit": "bar"}
